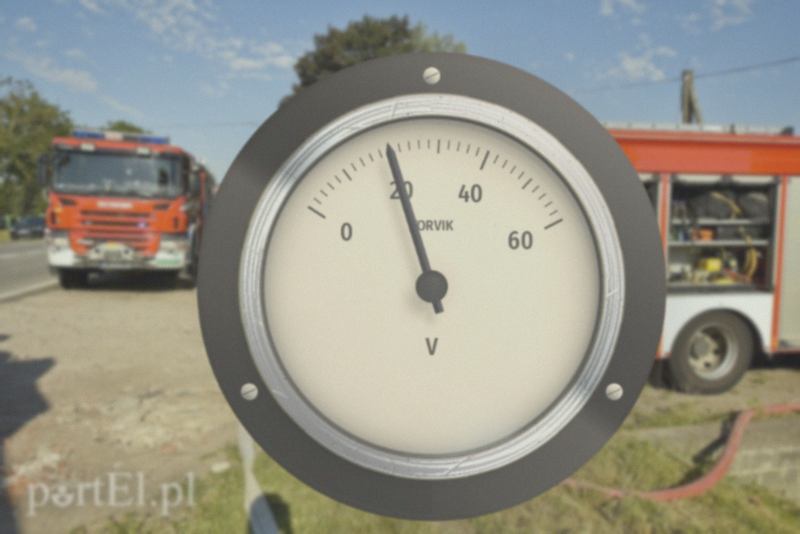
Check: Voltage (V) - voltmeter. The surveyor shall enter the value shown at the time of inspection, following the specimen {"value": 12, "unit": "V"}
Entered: {"value": 20, "unit": "V"}
